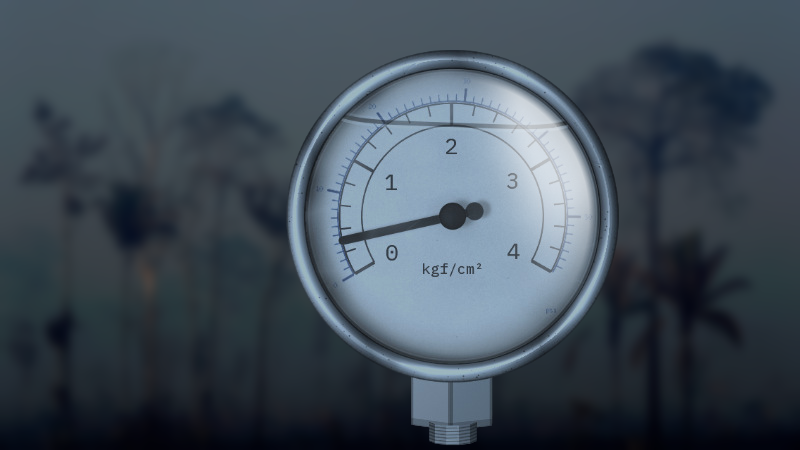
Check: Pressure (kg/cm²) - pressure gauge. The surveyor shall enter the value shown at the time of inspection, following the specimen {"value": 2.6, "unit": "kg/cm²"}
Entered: {"value": 0.3, "unit": "kg/cm²"}
